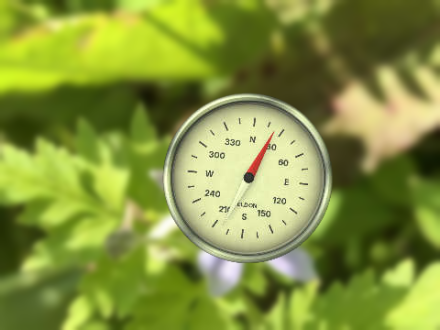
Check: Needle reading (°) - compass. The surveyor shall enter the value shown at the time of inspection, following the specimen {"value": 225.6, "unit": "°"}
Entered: {"value": 22.5, "unit": "°"}
